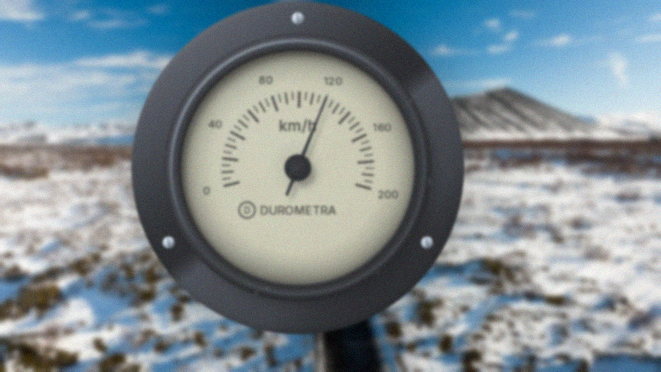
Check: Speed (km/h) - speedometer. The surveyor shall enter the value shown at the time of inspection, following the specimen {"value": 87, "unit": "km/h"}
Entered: {"value": 120, "unit": "km/h"}
